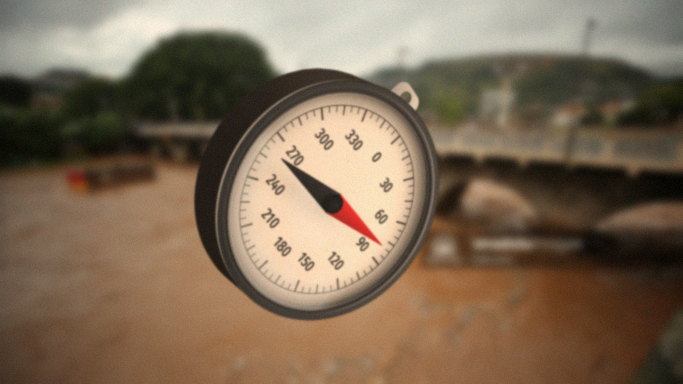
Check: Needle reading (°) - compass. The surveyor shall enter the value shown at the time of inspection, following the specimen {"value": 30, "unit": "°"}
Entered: {"value": 80, "unit": "°"}
